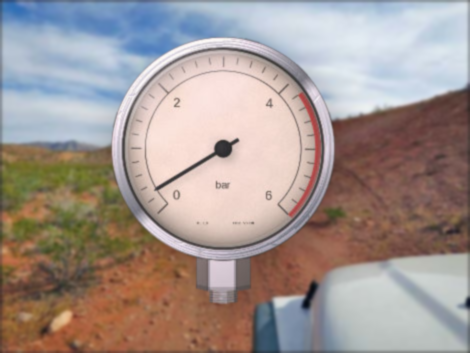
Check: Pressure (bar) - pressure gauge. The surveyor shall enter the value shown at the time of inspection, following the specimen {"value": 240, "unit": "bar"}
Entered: {"value": 0.3, "unit": "bar"}
